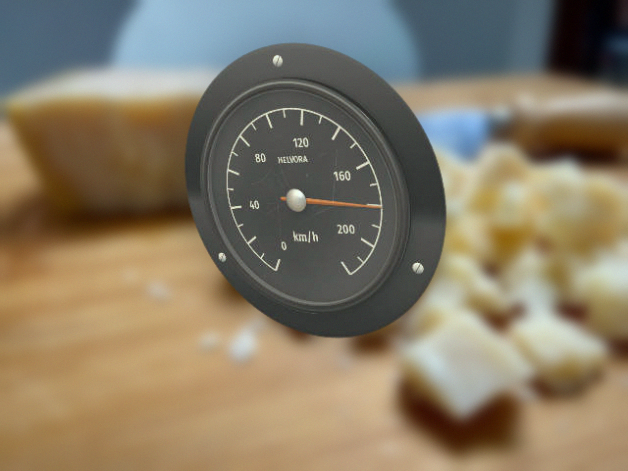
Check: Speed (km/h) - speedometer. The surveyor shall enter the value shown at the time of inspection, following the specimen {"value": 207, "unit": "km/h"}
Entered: {"value": 180, "unit": "km/h"}
